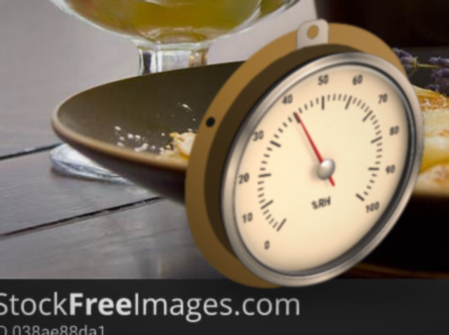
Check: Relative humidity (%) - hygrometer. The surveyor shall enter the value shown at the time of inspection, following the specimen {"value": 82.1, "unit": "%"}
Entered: {"value": 40, "unit": "%"}
